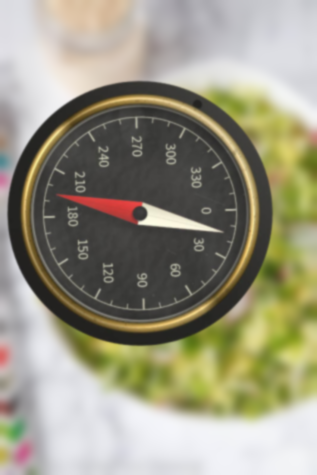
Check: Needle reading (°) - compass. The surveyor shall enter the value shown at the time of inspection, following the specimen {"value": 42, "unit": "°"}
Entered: {"value": 195, "unit": "°"}
